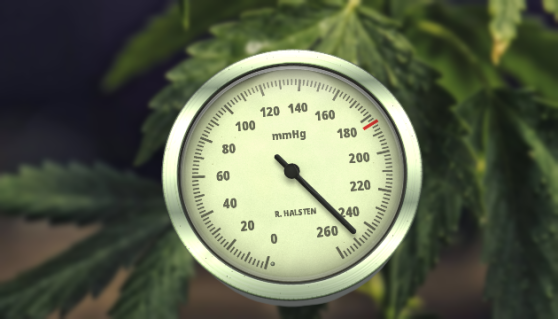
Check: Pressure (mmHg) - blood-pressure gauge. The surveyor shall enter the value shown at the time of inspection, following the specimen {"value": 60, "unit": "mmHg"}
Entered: {"value": 248, "unit": "mmHg"}
